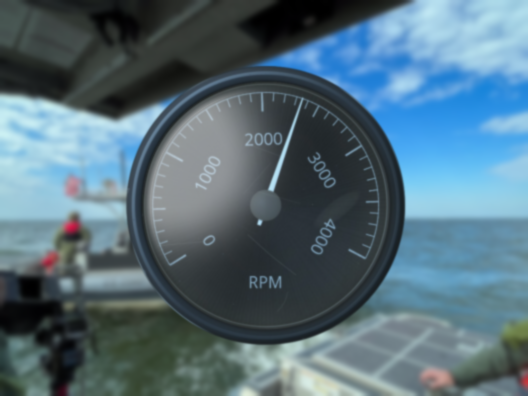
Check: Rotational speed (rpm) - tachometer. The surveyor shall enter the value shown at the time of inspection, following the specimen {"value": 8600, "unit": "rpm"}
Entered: {"value": 2350, "unit": "rpm"}
